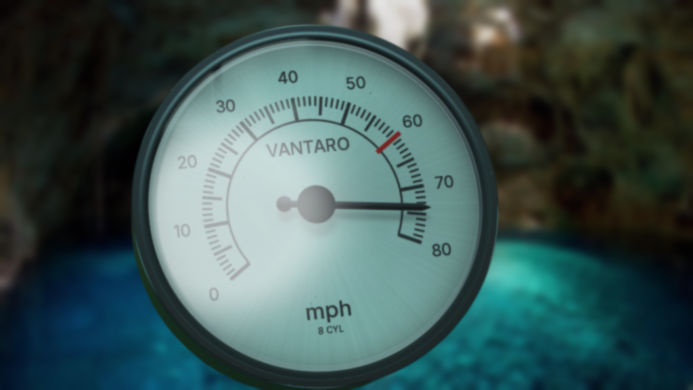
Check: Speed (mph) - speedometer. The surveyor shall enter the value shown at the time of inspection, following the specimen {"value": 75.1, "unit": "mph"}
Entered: {"value": 74, "unit": "mph"}
